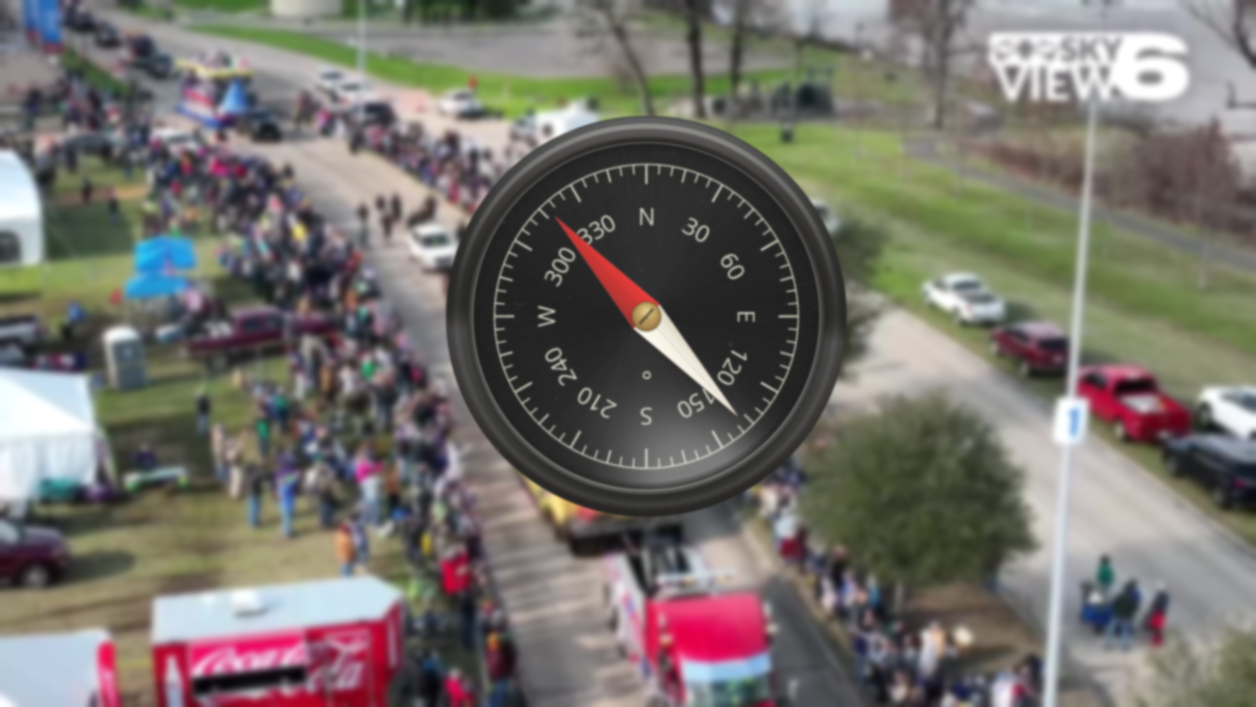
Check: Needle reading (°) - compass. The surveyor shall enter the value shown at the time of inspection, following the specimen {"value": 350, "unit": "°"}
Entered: {"value": 317.5, "unit": "°"}
